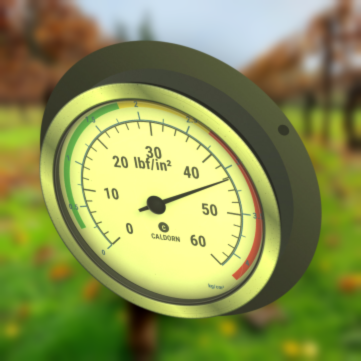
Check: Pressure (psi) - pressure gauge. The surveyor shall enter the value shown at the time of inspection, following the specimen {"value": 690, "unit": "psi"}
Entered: {"value": 44, "unit": "psi"}
